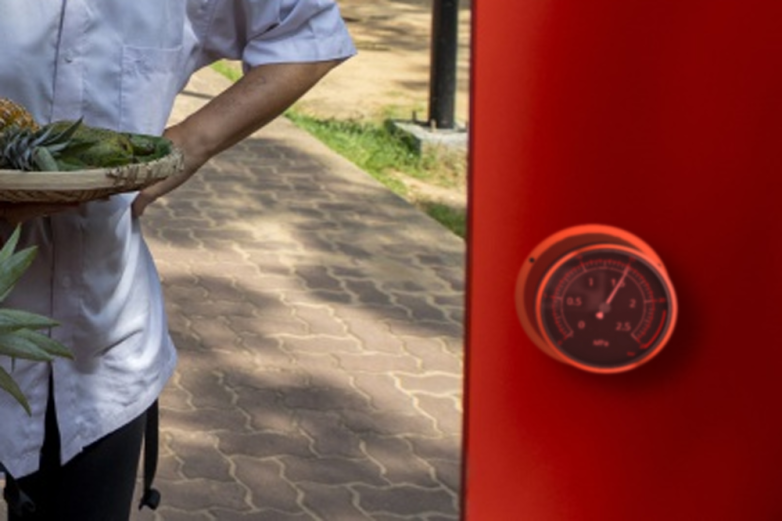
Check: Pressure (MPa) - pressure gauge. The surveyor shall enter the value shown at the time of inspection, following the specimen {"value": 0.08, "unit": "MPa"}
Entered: {"value": 1.5, "unit": "MPa"}
